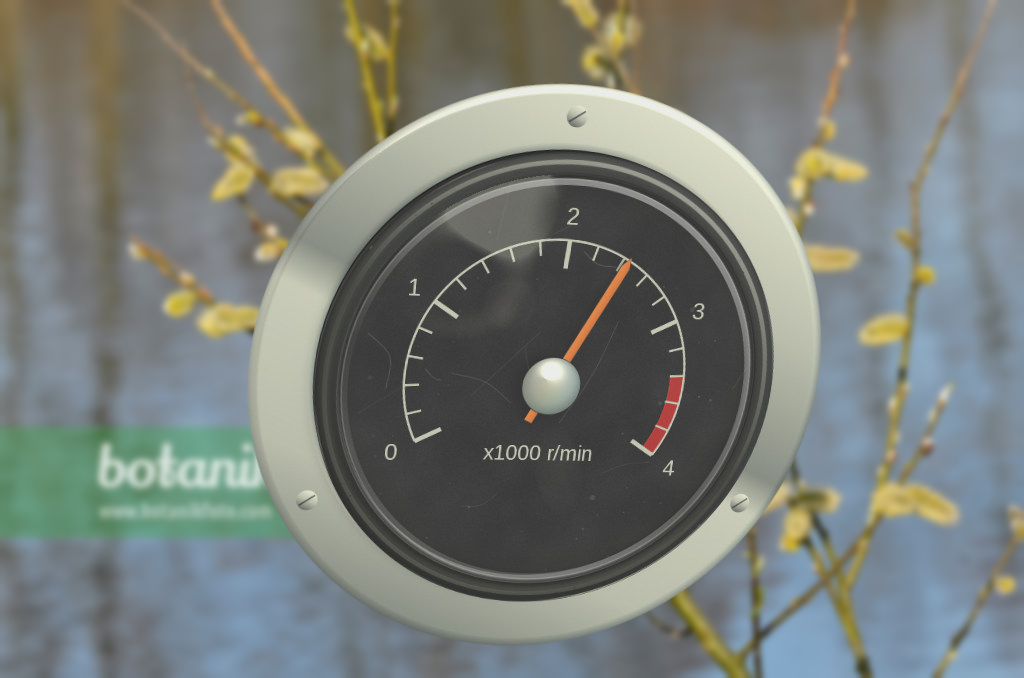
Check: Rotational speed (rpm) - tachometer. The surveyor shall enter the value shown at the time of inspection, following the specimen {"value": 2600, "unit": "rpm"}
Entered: {"value": 2400, "unit": "rpm"}
